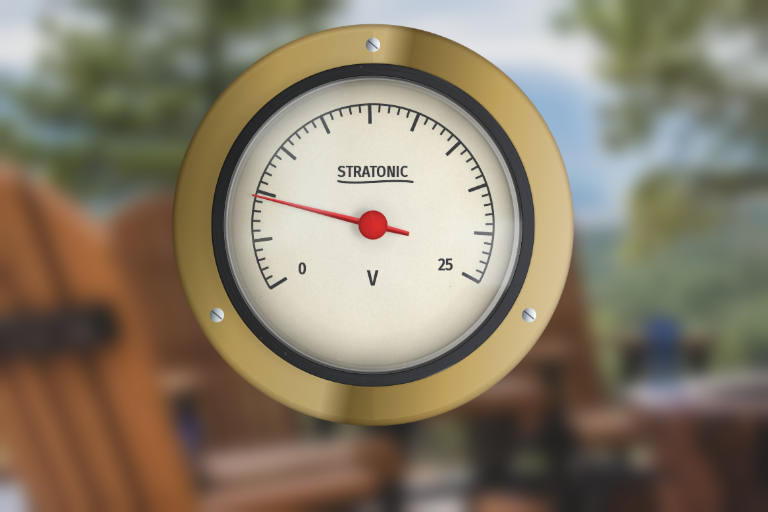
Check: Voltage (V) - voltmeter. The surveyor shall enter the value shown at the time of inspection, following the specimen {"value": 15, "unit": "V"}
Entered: {"value": 4.75, "unit": "V"}
